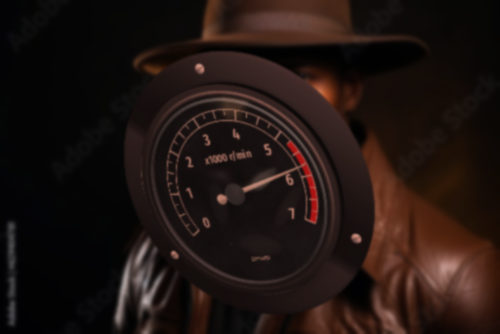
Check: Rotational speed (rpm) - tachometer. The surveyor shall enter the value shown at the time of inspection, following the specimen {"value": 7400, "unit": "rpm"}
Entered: {"value": 5750, "unit": "rpm"}
